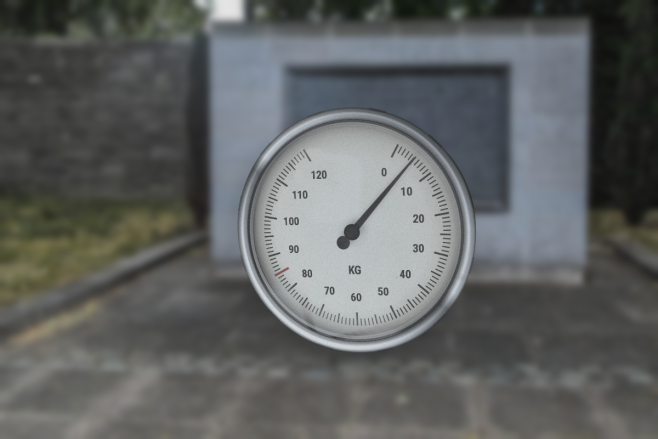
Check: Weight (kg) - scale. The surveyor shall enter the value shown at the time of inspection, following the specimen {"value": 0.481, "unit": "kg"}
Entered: {"value": 5, "unit": "kg"}
